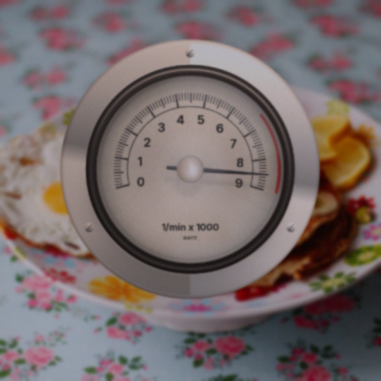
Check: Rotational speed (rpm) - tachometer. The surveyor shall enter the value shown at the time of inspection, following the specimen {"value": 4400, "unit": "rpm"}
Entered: {"value": 8500, "unit": "rpm"}
